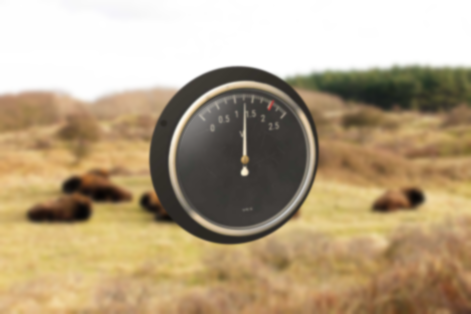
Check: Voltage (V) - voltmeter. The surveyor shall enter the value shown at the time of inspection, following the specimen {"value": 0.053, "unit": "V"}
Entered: {"value": 1.25, "unit": "V"}
